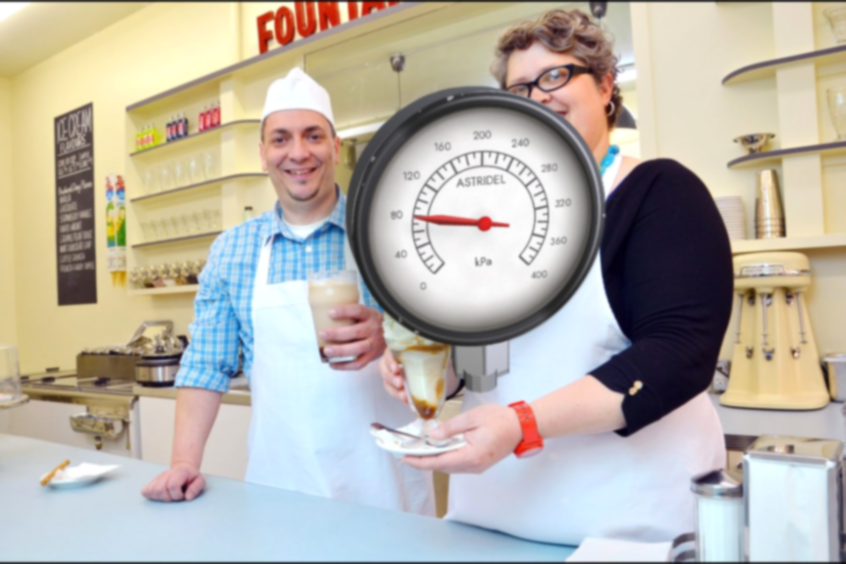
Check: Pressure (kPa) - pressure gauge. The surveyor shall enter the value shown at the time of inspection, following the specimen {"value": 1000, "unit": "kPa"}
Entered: {"value": 80, "unit": "kPa"}
